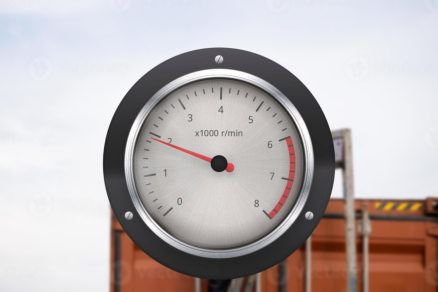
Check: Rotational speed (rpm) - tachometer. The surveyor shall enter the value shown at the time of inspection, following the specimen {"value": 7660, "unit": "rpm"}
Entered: {"value": 1900, "unit": "rpm"}
